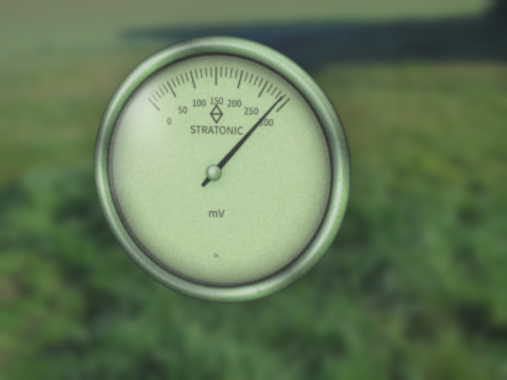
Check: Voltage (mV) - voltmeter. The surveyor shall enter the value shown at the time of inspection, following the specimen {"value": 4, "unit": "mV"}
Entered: {"value": 290, "unit": "mV"}
